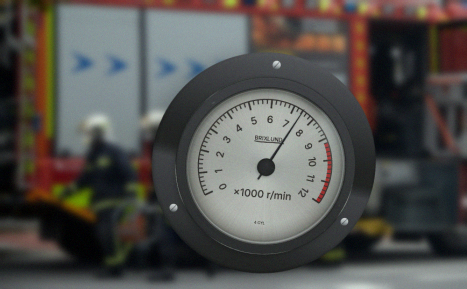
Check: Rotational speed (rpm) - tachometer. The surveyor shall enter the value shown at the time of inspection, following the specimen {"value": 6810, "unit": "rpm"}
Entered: {"value": 7400, "unit": "rpm"}
